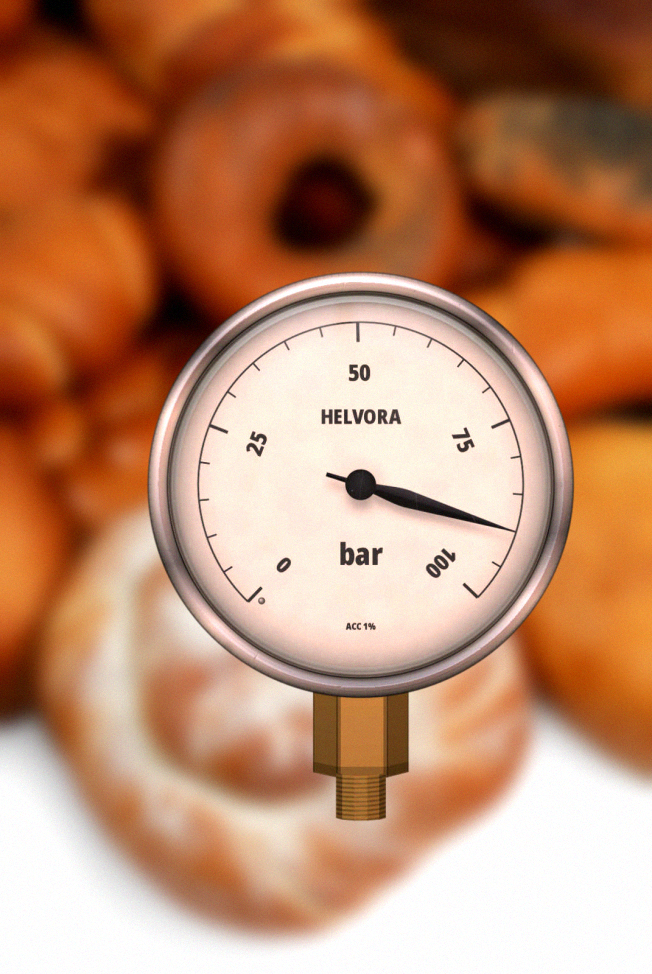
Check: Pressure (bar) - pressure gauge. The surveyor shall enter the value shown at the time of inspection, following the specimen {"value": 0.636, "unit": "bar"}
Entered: {"value": 90, "unit": "bar"}
